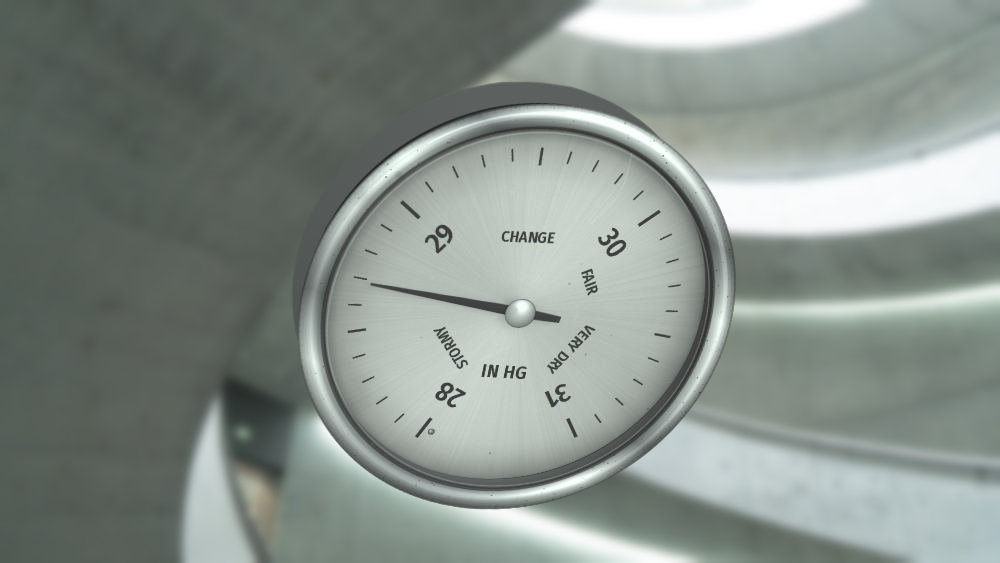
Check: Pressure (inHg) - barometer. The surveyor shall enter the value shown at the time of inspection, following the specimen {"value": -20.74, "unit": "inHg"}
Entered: {"value": 28.7, "unit": "inHg"}
